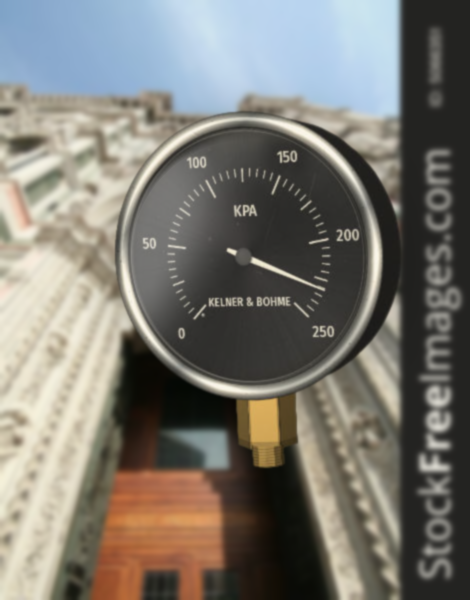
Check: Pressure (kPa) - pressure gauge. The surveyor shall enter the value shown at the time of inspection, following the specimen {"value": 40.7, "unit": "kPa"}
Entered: {"value": 230, "unit": "kPa"}
